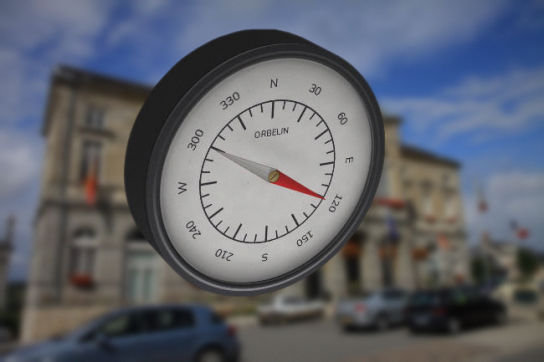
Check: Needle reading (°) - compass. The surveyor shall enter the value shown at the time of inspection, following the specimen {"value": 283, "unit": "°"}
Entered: {"value": 120, "unit": "°"}
